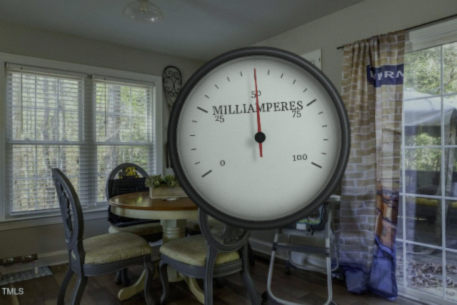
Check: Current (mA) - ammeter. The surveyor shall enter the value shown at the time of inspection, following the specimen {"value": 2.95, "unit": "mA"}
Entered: {"value": 50, "unit": "mA"}
